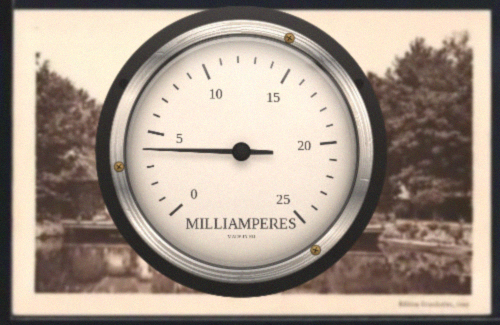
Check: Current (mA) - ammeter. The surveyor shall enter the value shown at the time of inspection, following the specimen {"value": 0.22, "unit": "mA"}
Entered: {"value": 4, "unit": "mA"}
